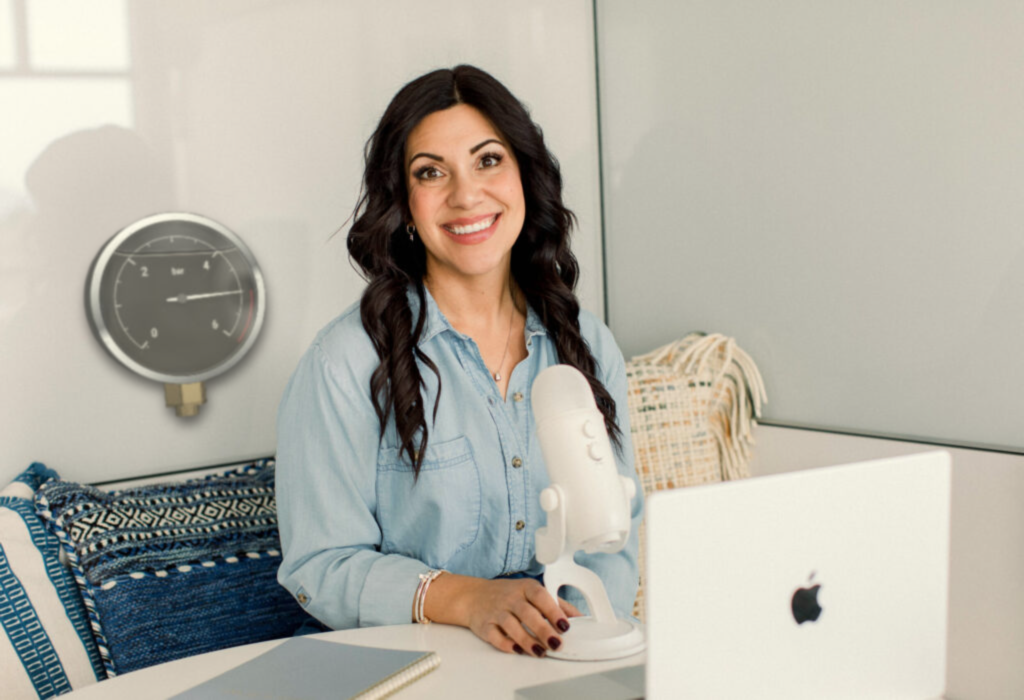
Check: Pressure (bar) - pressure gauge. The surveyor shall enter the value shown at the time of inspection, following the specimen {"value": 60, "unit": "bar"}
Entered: {"value": 5, "unit": "bar"}
